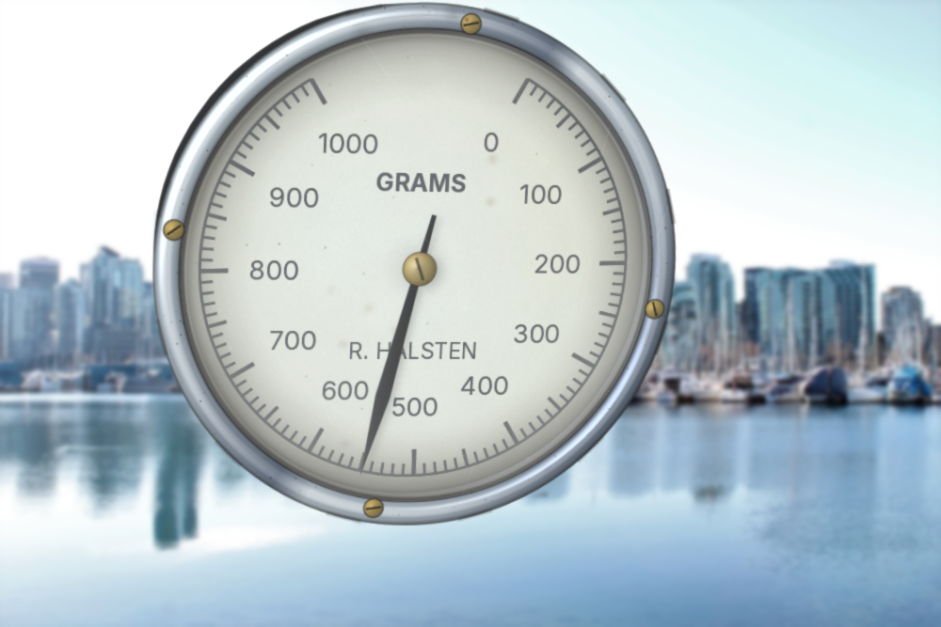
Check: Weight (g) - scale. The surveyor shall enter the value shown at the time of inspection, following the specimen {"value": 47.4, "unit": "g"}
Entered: {"value": 550, "unit": "g"}
